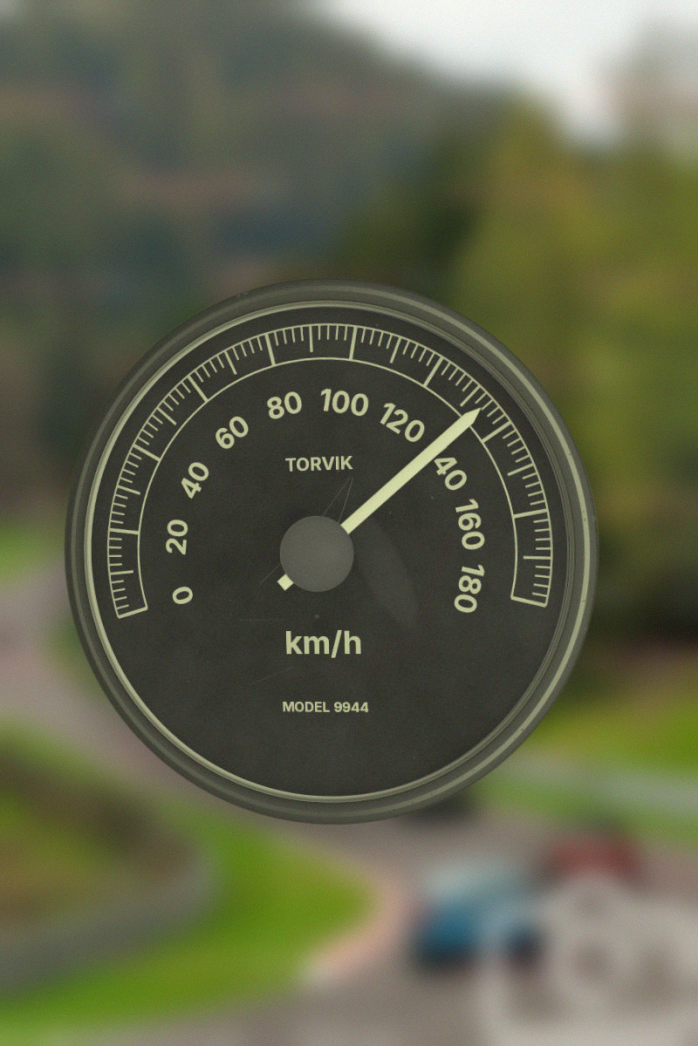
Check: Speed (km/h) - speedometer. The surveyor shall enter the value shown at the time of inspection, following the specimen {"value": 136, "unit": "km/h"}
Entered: {"value": 134, "unit": "km/h"}
